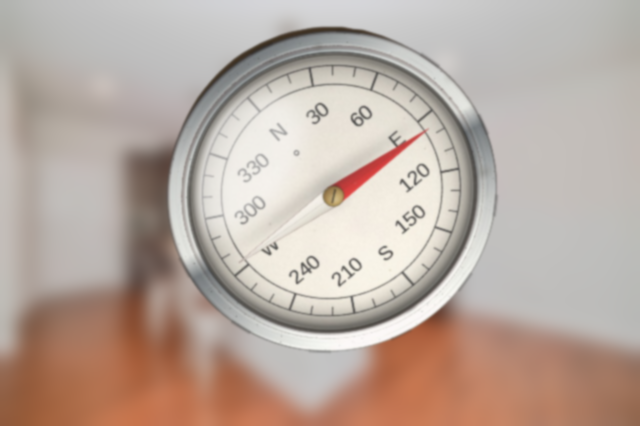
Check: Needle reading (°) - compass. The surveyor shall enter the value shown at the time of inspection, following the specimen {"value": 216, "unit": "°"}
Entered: {"value": 95, "unit": "°"}
